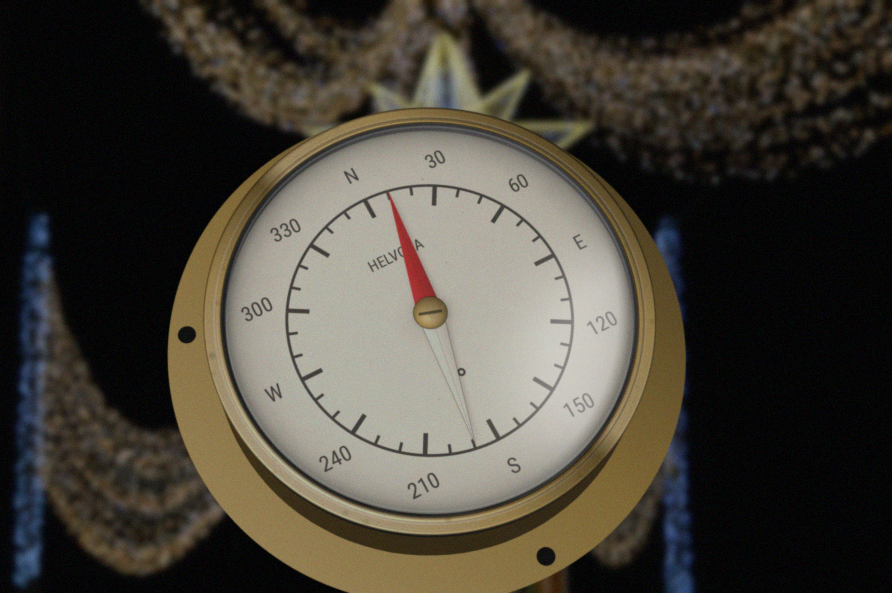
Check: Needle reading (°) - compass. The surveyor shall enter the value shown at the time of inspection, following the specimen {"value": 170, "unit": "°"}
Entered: {"value": 10, "unit": "°"}
